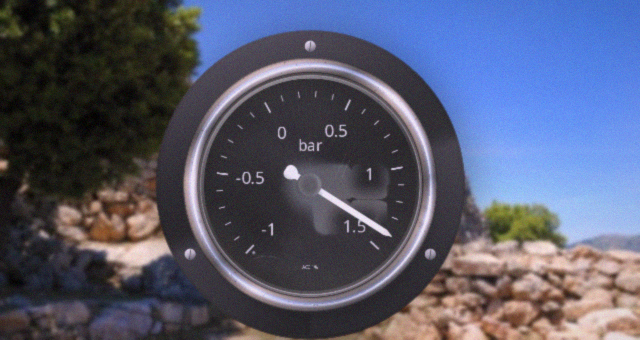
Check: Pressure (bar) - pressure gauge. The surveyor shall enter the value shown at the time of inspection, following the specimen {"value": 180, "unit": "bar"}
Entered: {"value": 1.4, "unit": "bar"}
